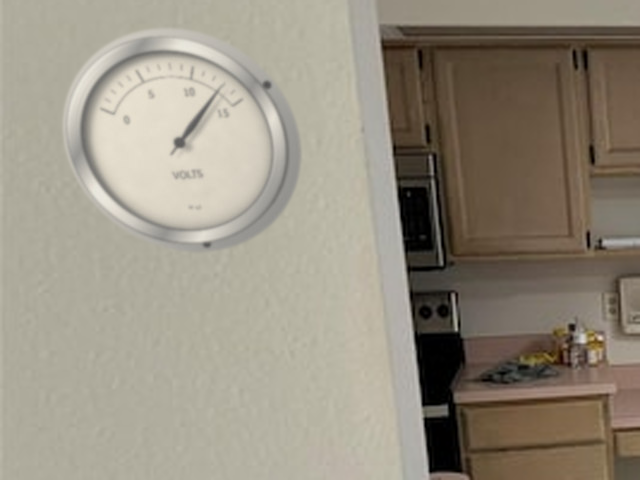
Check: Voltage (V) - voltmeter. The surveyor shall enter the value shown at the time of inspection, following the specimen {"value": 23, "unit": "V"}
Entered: {"value": 13, "unit": "V"}
